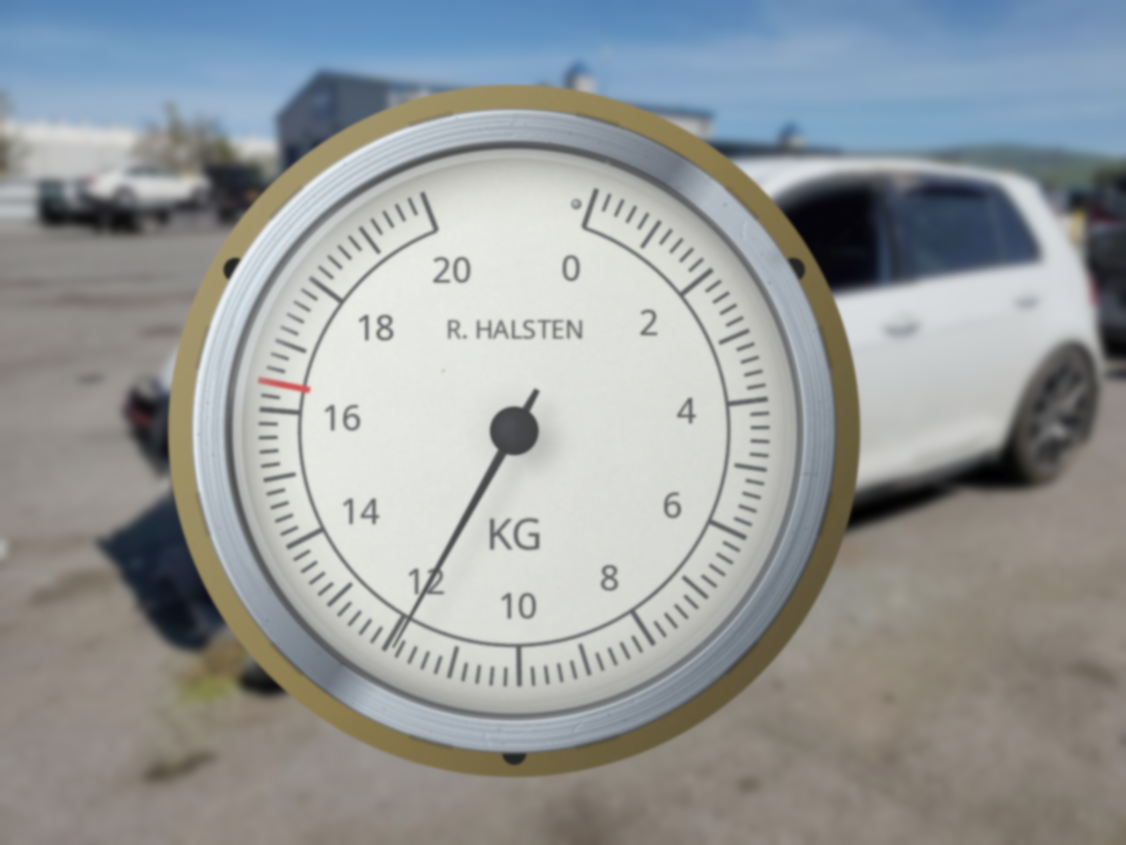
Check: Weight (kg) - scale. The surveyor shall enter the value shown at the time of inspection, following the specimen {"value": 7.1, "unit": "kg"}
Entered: {"value": 11.9, "unit": "kg"}
